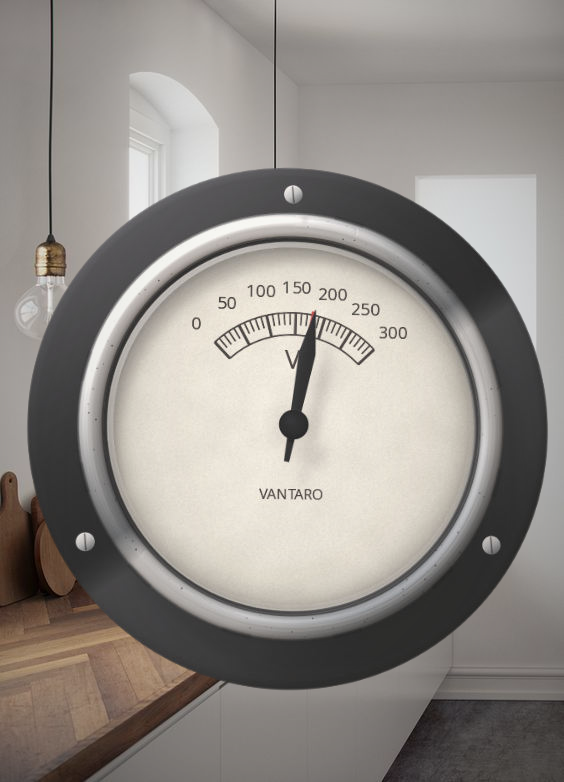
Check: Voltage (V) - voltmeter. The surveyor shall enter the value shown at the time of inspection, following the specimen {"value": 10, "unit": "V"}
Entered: {"value": 180, "unit": "V"}
